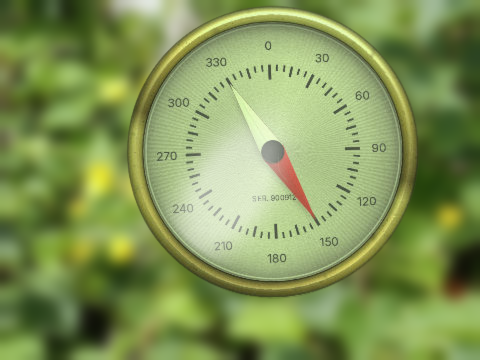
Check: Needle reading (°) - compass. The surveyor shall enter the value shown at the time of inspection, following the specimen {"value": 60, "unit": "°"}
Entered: {"value": 150, "unit": "°"}
